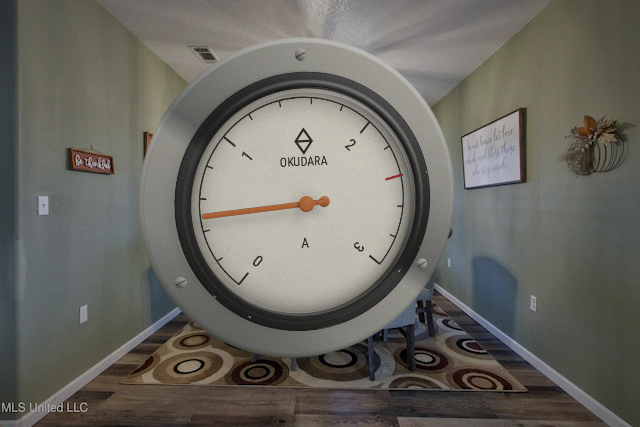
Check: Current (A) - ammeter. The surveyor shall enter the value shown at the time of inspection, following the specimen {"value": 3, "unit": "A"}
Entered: {"value": 0.5, "unit": "A"}
